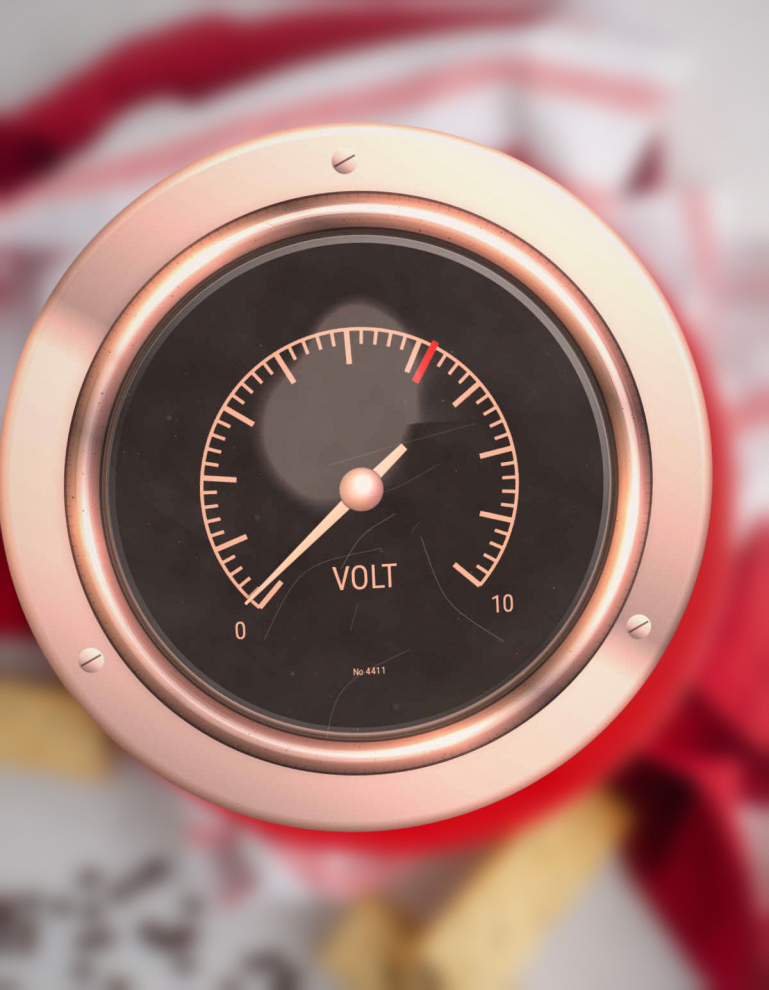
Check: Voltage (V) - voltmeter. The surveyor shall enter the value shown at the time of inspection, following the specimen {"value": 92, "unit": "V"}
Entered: {"value": 0.2, "unit": "V"}
